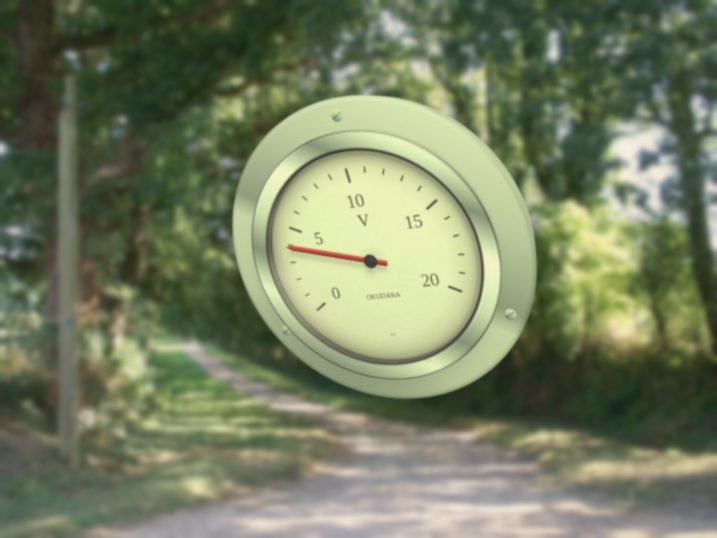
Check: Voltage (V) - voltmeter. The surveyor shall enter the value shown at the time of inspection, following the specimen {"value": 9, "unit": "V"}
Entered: {"value": 4, "unit": "V"}
